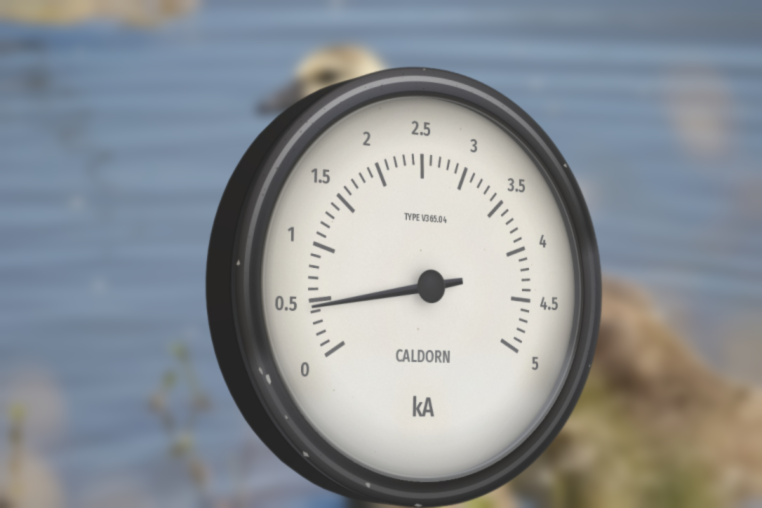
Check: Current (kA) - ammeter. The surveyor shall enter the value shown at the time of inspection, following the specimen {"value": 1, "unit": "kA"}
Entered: {"value": 0.45, "unit": "kA"}
